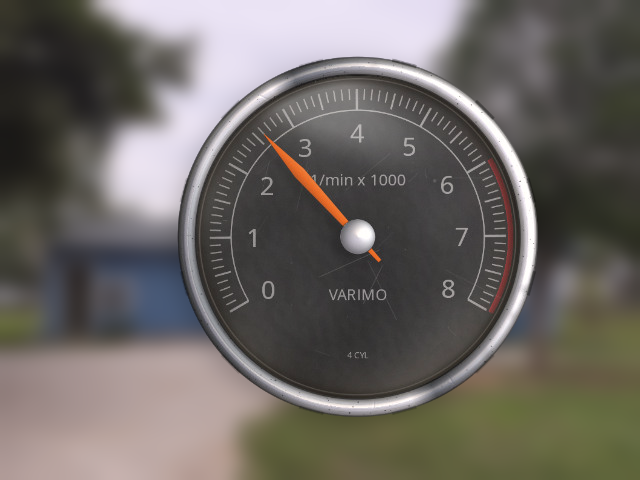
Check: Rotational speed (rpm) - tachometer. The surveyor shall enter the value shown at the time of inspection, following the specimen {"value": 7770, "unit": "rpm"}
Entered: {"value": 2600, "unit": "rpm"}
